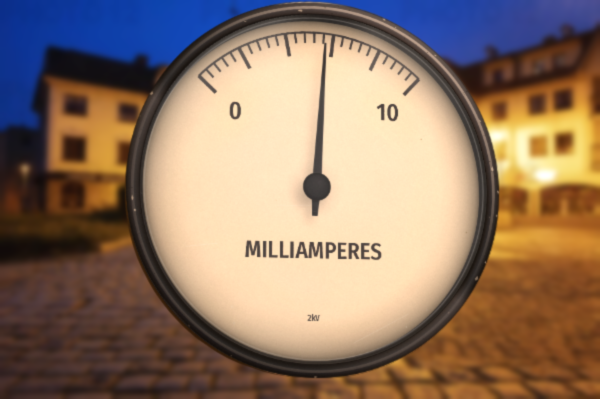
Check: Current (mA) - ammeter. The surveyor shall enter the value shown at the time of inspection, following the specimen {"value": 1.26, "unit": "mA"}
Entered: {"value": 5.6, "unit": "mA"}
